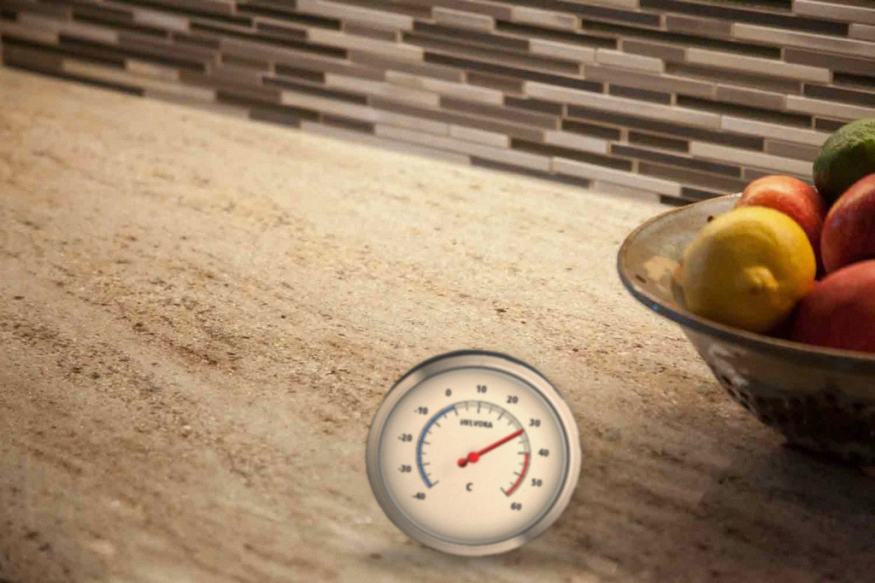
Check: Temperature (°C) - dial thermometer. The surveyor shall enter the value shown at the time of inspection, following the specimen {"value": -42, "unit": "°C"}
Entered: {"value": 30, "unit": "°C"}
